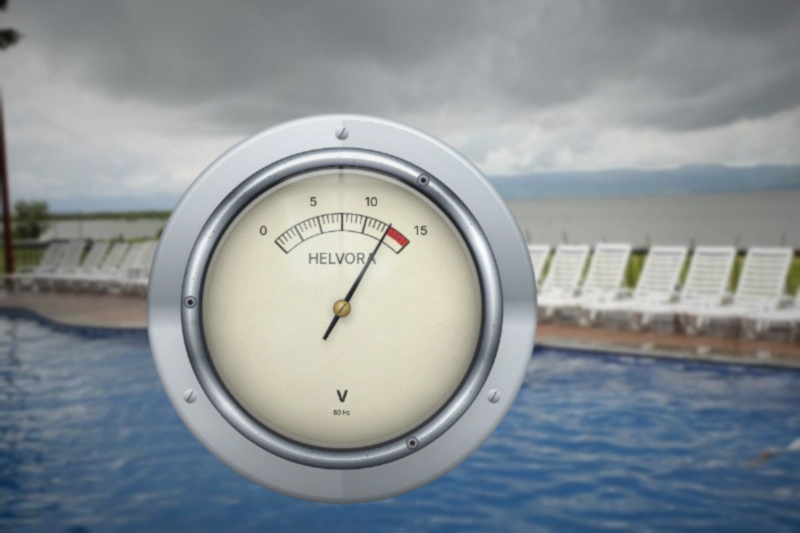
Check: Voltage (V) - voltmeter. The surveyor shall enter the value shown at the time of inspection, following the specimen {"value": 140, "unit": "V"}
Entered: {"value": 12.5, "unit": "V"}
